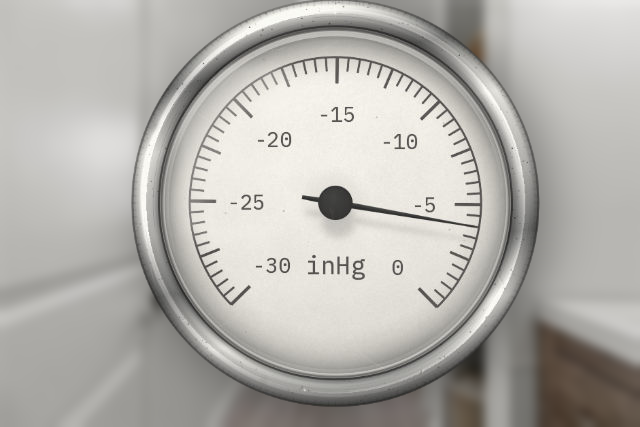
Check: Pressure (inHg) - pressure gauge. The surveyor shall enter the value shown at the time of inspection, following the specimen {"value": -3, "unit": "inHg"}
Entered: {"value": -4, "unit": "inHg"}
